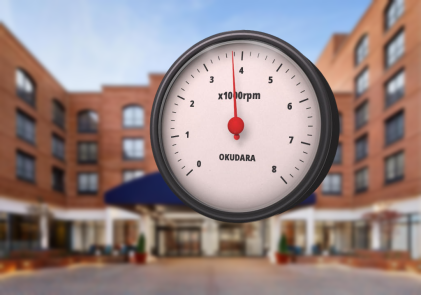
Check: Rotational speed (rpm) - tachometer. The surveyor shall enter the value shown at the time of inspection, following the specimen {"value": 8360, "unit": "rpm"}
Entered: {"value": 3800, "unit": "rpm"}
